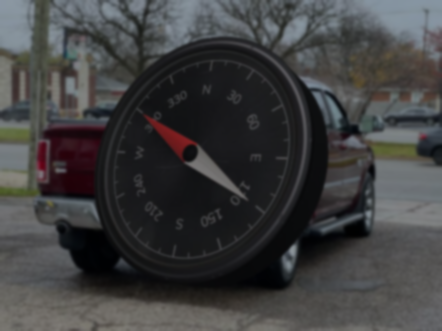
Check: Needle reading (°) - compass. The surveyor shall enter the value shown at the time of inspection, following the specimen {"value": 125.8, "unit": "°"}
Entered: {"value": 300, "unit": "°"}
